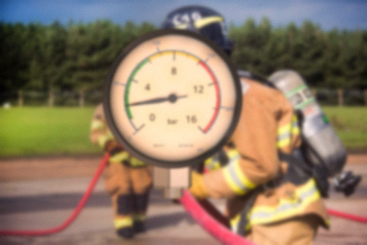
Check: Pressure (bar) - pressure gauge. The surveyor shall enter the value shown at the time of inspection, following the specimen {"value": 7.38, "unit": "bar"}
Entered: {"value": 2, "unit": "bar"}
